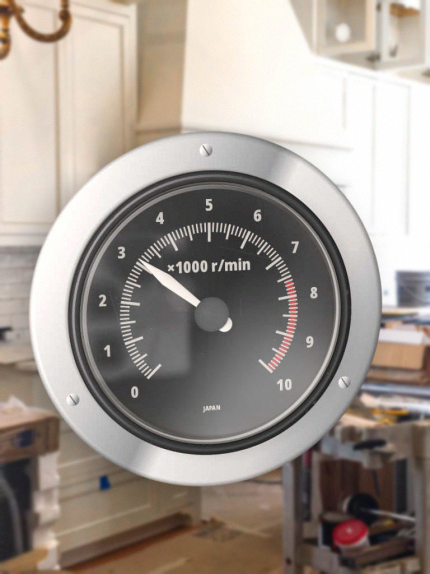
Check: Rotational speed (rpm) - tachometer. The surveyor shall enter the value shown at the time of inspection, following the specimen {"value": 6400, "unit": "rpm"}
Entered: {"value": 3100, "unit": "rpm"}
